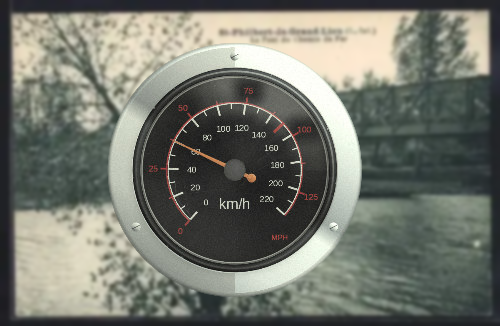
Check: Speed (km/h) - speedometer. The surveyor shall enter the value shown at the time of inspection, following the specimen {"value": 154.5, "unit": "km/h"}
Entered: {"value": 60, "unit": "km/h"}
